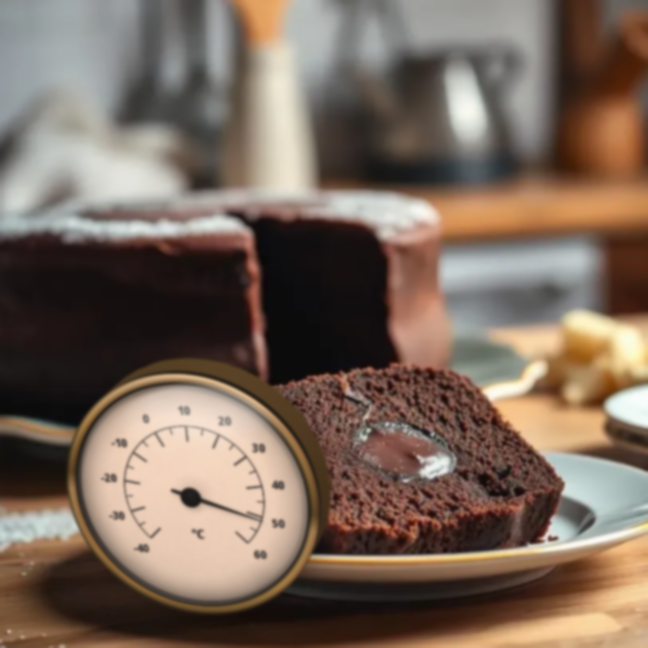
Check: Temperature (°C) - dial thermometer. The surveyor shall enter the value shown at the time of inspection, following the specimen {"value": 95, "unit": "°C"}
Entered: {"value": 50, "unit": "°C"}
